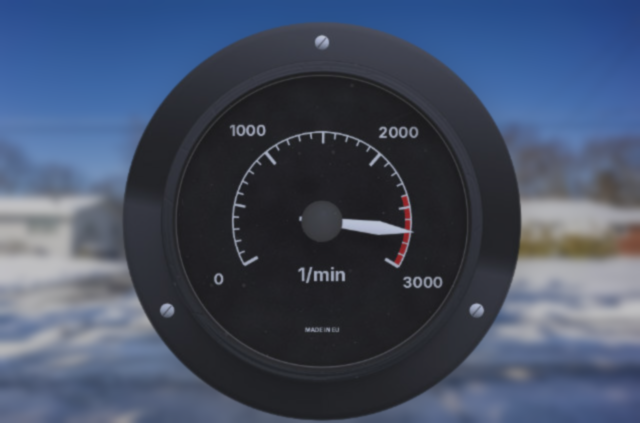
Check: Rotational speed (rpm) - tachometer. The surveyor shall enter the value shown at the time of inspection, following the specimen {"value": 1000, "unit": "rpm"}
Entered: {"value": 2700, "unit": "rpm"}
